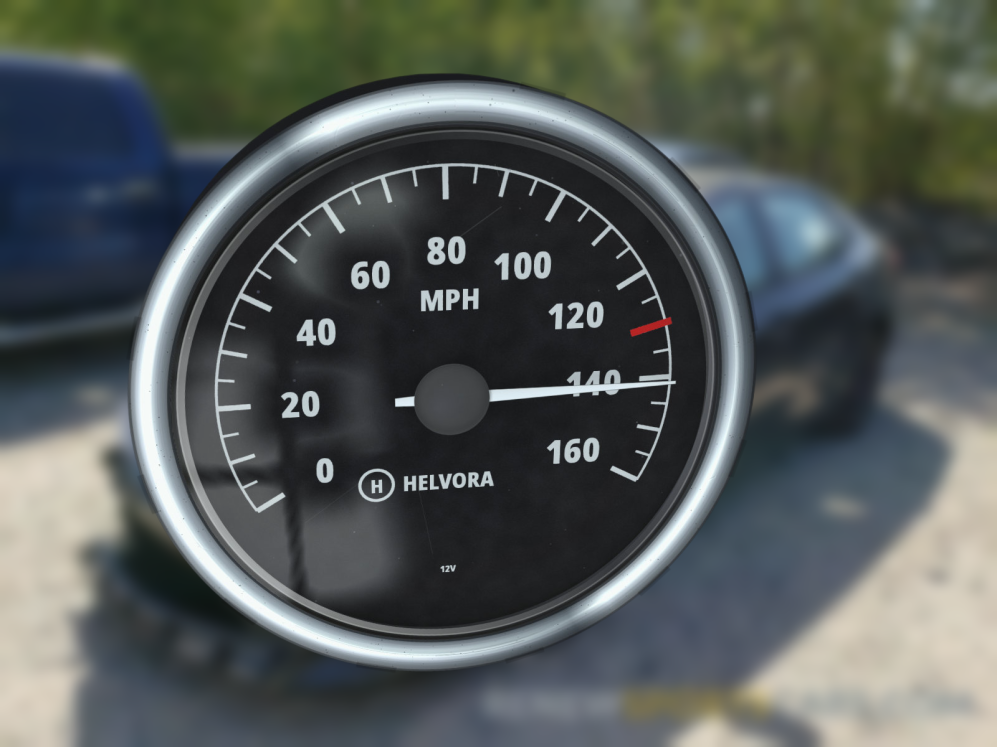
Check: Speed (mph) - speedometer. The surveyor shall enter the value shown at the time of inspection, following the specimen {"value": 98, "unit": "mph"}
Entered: {"value": 140, "unit": "mph"}
